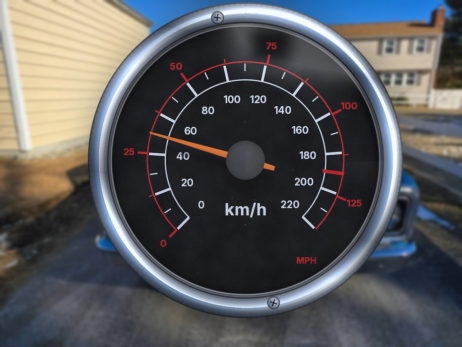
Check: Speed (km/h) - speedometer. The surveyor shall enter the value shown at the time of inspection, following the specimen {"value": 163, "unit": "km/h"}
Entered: {"value": 50, "unit": "km/h"}
